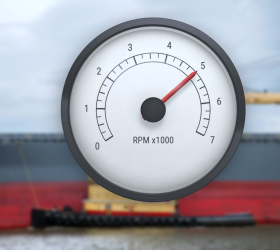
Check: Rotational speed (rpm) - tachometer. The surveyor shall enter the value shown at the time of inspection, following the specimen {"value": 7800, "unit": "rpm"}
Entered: {"value": 5000, "unit": "rpm"}
